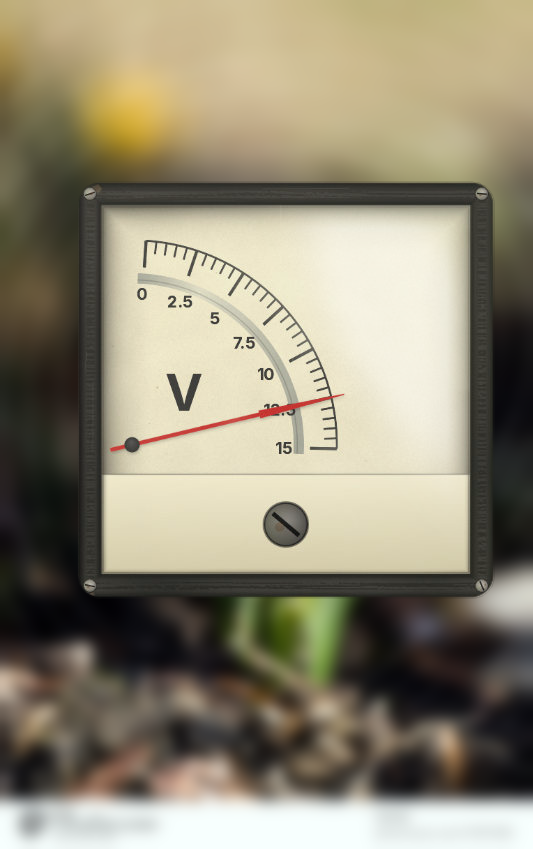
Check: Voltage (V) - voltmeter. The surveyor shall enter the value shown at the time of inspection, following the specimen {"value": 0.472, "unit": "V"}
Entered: {"value": 12.5, "unit": "V"}
